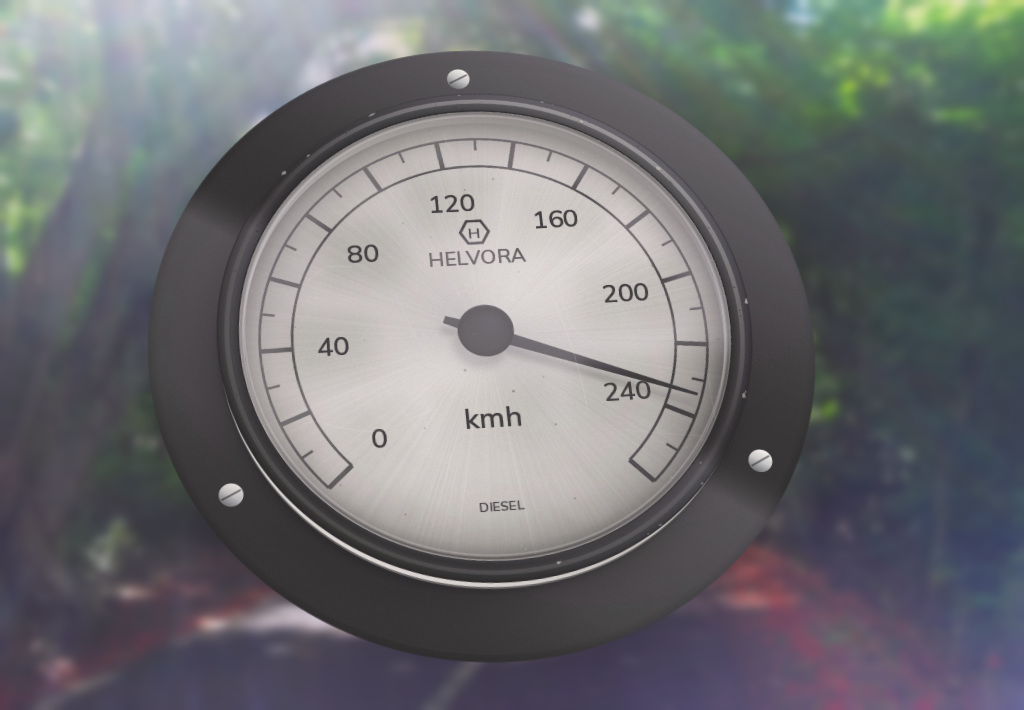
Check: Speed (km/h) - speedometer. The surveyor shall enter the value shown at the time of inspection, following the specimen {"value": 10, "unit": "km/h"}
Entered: {"value": 235, "unit": "km/h"}
